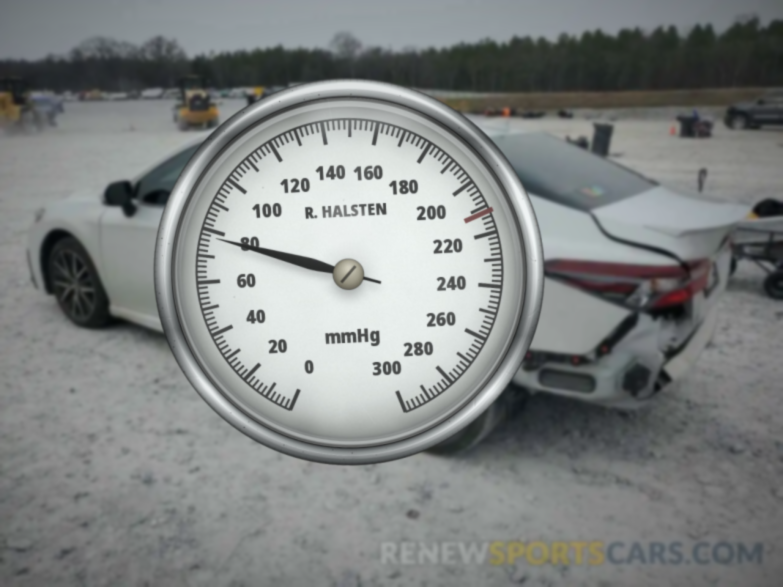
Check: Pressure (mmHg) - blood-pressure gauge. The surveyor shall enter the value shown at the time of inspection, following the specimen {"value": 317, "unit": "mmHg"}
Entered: {"value": 78, "unit": "mmHg"}
